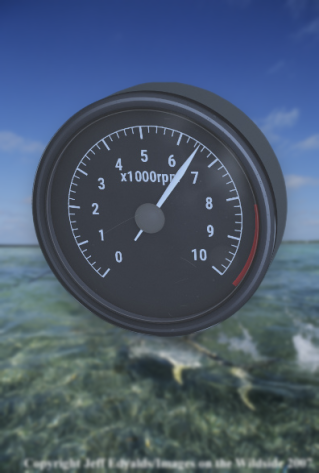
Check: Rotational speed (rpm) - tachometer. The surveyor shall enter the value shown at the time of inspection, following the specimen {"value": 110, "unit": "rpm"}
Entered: {"value": 6500, "unit": "rpm"}
